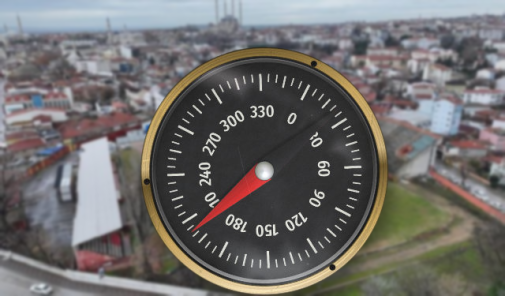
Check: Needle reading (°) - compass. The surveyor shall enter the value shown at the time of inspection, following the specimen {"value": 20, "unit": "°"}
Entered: {"value": 202.5, "unit": "°"}
